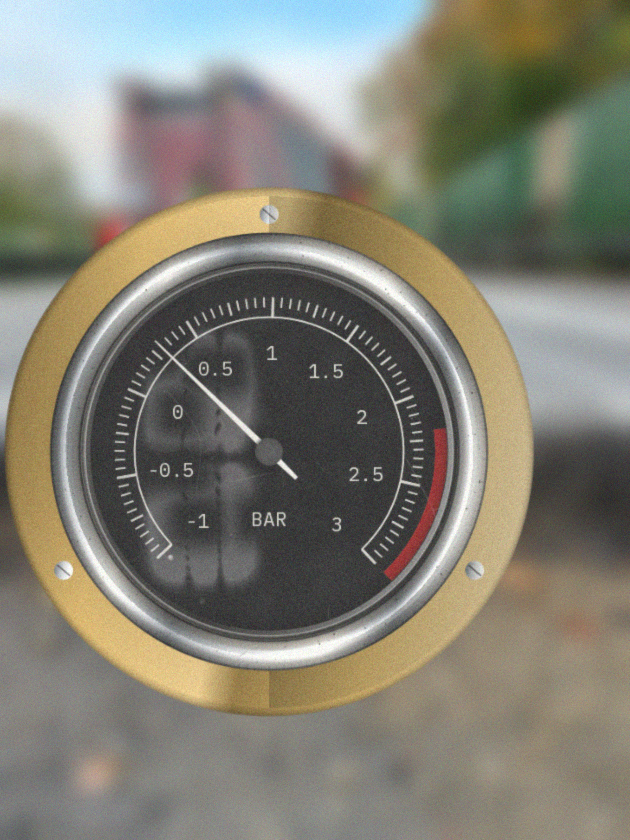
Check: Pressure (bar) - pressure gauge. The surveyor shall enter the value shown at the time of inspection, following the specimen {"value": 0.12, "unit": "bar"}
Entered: {"value": 0.3, "unit": "bar"}
